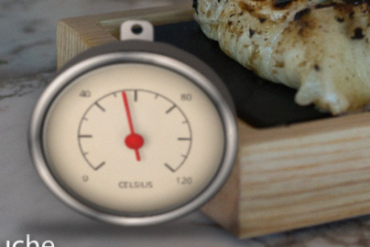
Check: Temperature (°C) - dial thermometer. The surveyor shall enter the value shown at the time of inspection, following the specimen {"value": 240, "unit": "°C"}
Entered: {"value": 55, "unit": "°C"}
